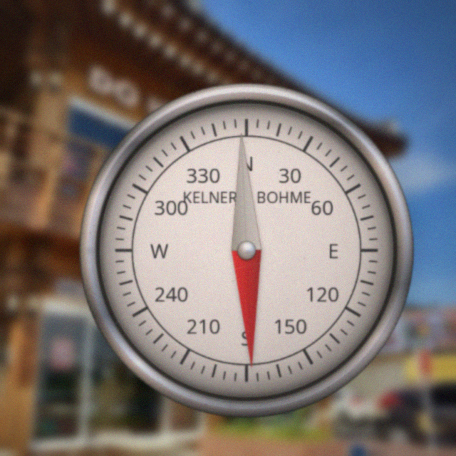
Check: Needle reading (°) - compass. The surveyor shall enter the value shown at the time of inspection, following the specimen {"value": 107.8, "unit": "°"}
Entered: {"value": 177.5, "unit": "°"}
